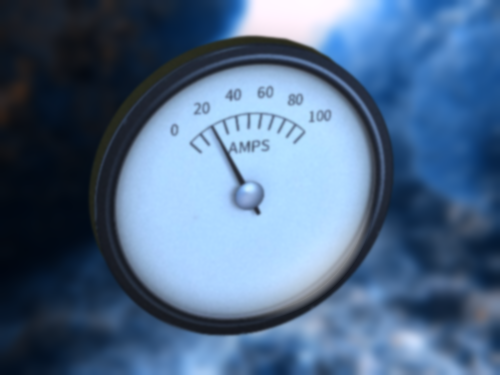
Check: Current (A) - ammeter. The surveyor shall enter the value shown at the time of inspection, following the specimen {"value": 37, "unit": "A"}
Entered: {"value": 20, "unit": "A"}
